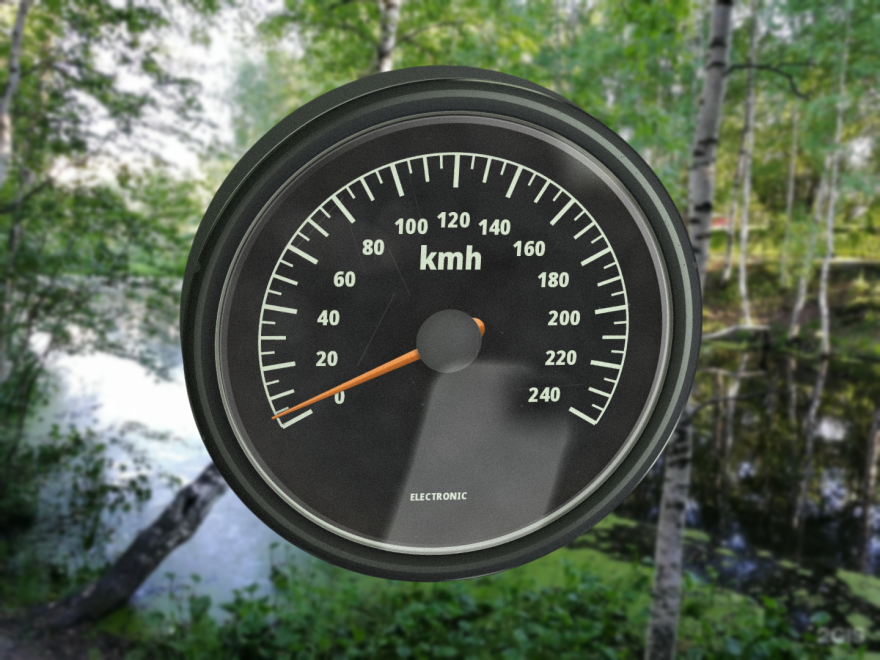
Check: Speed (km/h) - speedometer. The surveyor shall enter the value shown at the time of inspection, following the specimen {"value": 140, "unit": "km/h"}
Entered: {"value": 5, "unit": "km/h"}
